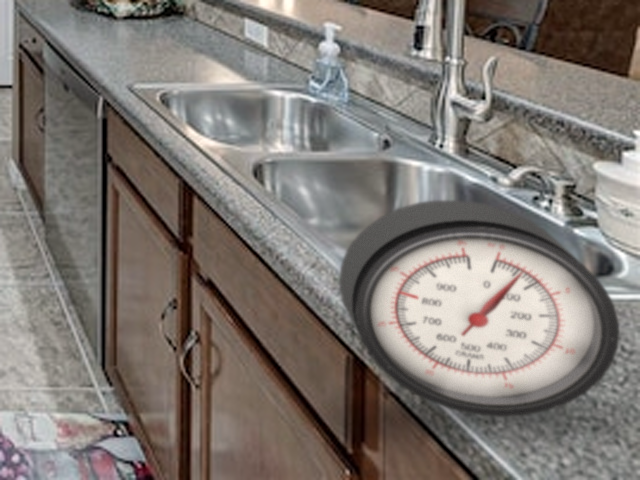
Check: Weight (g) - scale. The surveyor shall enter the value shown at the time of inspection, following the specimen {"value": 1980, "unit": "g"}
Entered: {"value": 50, "unit": "g"}
